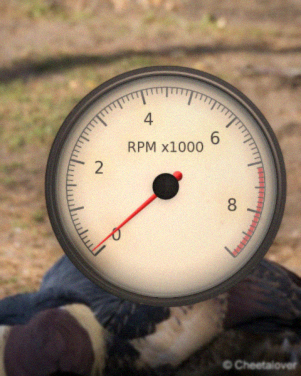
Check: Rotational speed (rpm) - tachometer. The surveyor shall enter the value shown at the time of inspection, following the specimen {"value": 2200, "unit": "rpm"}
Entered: {"value": 100, "unit": "rpm"}
